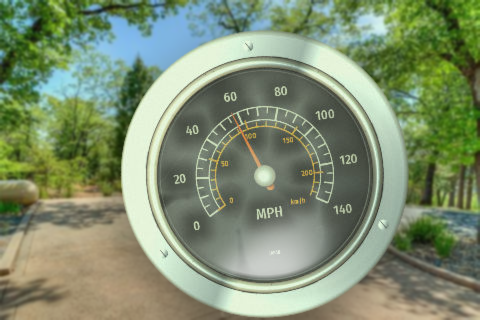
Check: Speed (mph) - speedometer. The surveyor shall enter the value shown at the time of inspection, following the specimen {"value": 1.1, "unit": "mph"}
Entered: {"value": 57.5, "unit": "mph"}
